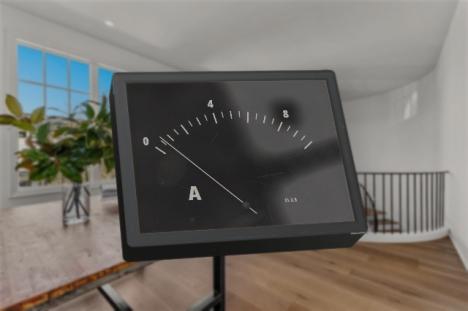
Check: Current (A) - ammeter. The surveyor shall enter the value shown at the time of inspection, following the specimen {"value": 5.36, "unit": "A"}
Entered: {"value": 0.5, "unit": "A"}
